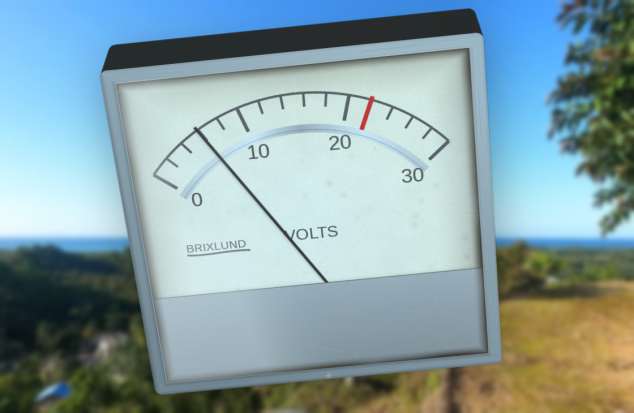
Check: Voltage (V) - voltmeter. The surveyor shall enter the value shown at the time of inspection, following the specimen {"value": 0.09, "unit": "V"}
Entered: {"value": 6, "unit": "V"}
